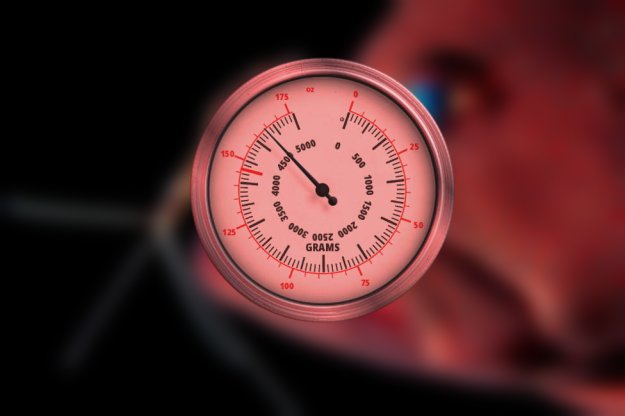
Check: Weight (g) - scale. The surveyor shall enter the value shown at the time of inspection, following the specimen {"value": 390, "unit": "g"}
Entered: {"value": 4650, "unit": "g"}
